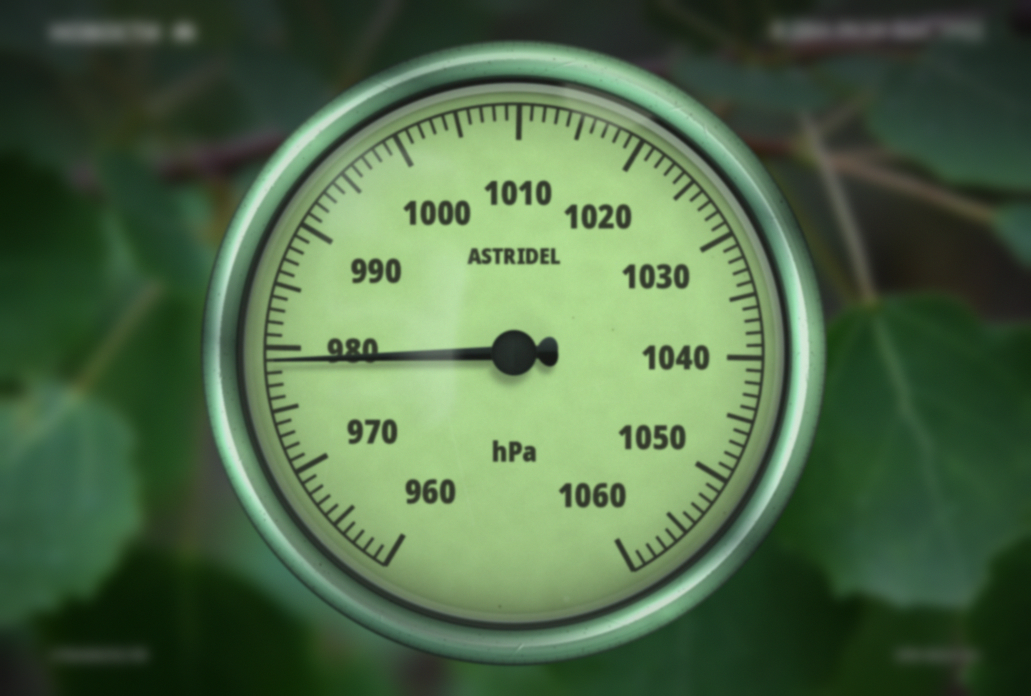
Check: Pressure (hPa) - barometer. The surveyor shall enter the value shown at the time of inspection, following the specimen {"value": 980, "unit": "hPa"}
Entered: {"value": 979, "unit": "hPa"}
